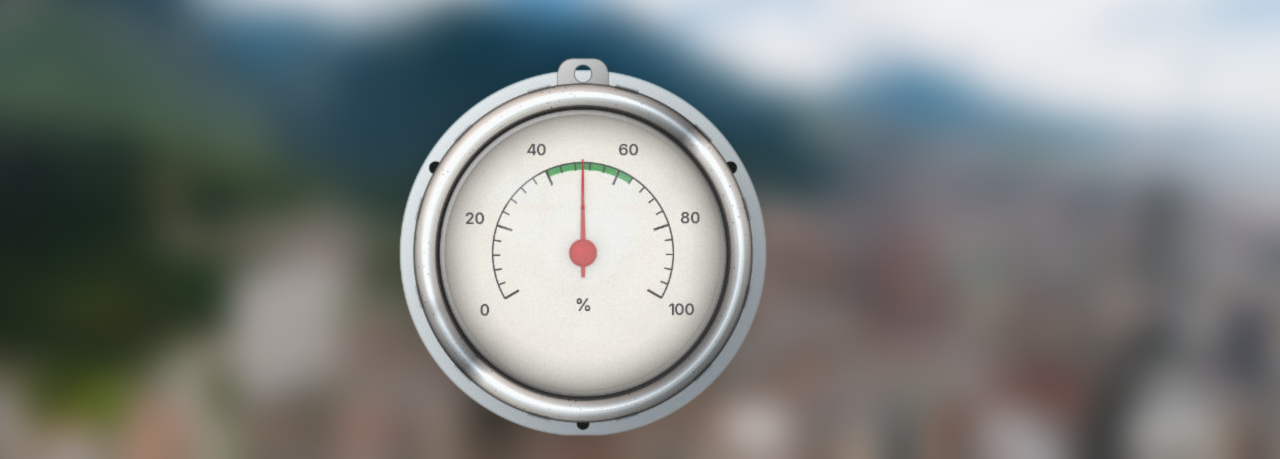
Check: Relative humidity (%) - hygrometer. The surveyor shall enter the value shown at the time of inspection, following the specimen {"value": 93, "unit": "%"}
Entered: {"value": 50, "unit": "%"}
